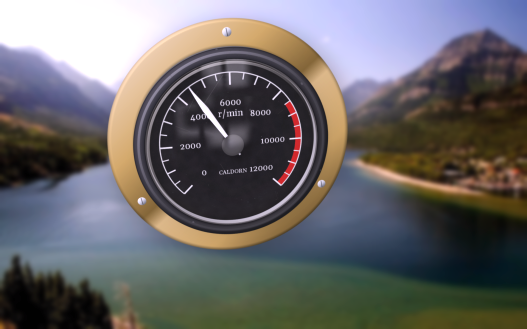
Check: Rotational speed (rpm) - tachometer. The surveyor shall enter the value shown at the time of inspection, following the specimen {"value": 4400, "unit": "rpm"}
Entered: {"value": 4500, "unit": "rpm"}
